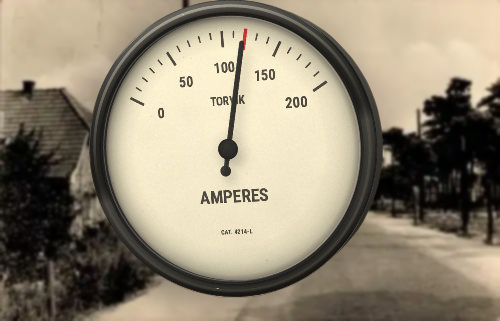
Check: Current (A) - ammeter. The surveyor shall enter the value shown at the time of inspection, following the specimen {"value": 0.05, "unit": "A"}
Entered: {"value": 120, "unit": "A"}
